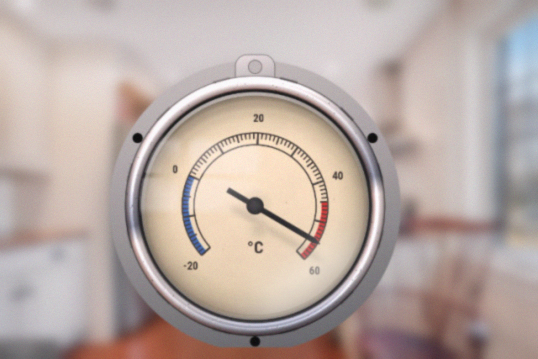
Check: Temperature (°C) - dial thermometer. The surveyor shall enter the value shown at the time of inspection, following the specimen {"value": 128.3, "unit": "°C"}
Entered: {"value": 55, "unit": "°C"}
